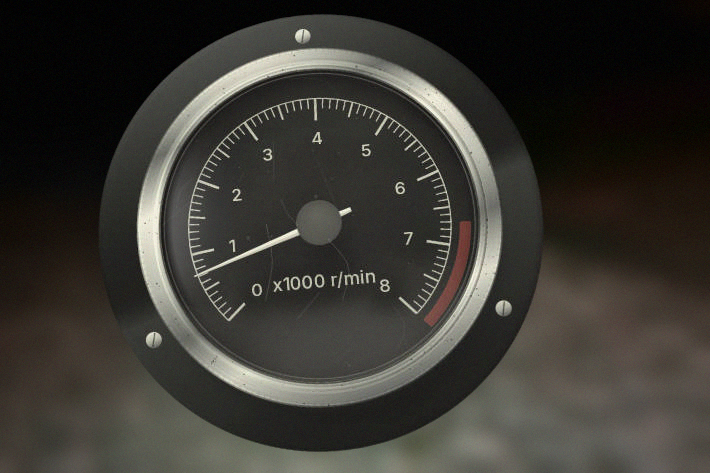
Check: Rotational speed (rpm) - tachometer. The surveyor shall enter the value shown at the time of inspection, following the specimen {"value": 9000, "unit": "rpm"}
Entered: {"value": 700, "unit": "rpm"}
